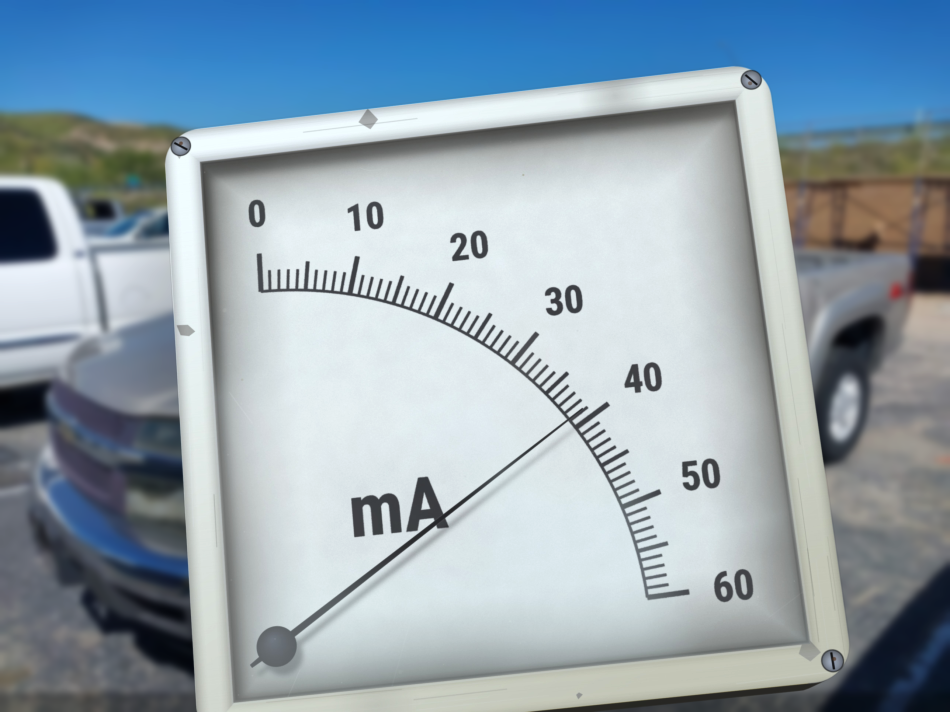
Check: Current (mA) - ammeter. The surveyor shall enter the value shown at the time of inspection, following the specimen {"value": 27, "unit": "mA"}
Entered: {"value": 39, "unit": "mA"}
